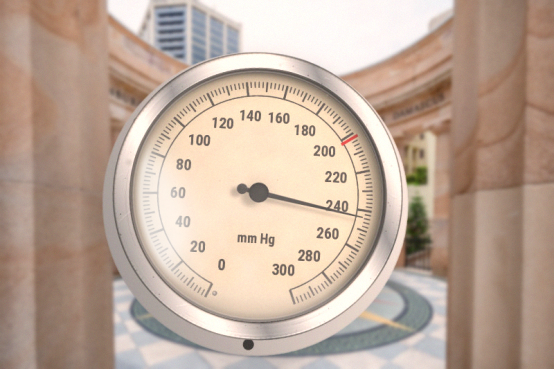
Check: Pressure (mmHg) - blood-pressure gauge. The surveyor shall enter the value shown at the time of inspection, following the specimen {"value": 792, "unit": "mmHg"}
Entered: {"value": 244, "unit": "mmHg"}
